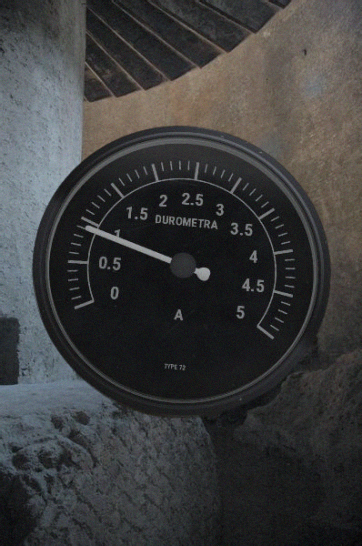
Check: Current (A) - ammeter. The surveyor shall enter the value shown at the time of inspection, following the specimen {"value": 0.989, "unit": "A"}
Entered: {"value": 0.9, "unit": "A"}
